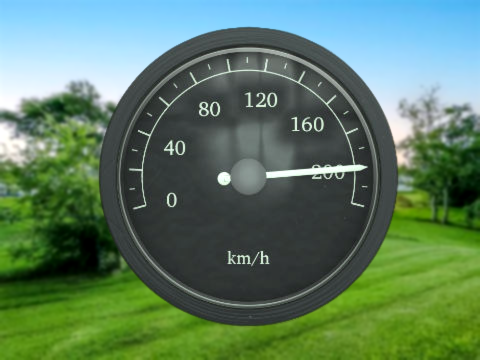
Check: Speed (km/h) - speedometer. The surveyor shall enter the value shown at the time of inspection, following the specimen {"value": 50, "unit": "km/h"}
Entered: {"value": 200, "unit": "km/h"}
